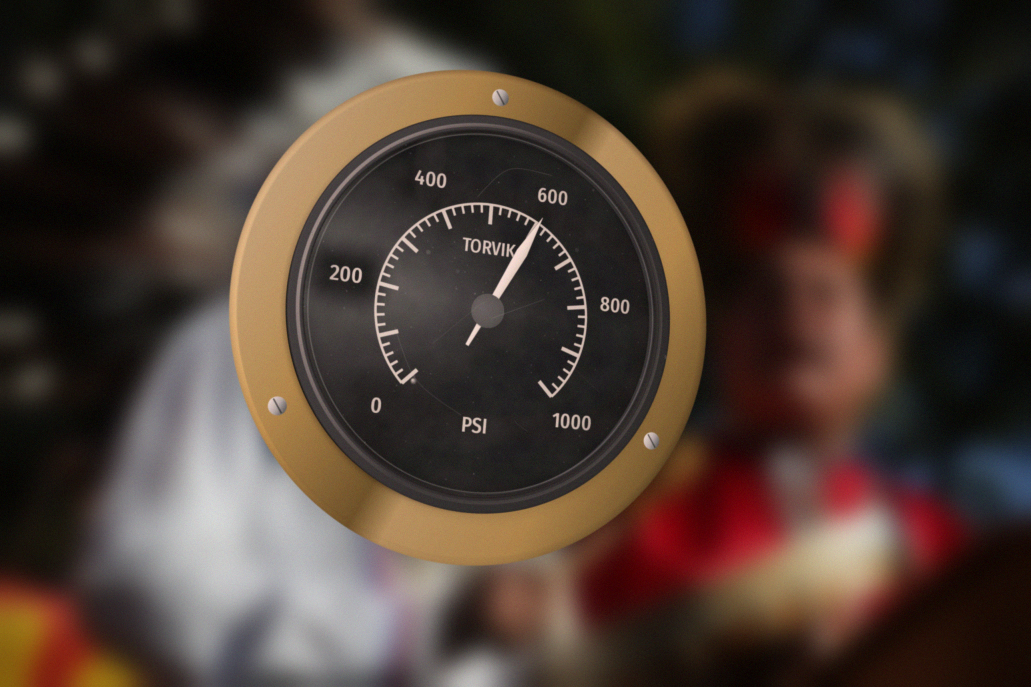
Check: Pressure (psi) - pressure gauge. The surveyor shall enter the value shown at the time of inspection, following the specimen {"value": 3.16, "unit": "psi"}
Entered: {"value": 600, "unit": "psi"}
